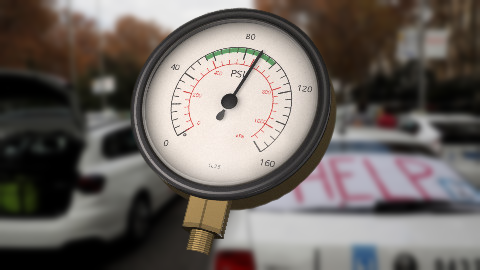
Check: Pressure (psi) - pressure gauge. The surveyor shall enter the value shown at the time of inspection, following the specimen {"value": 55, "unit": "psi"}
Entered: {"value": 90, "unit": "psi"}
